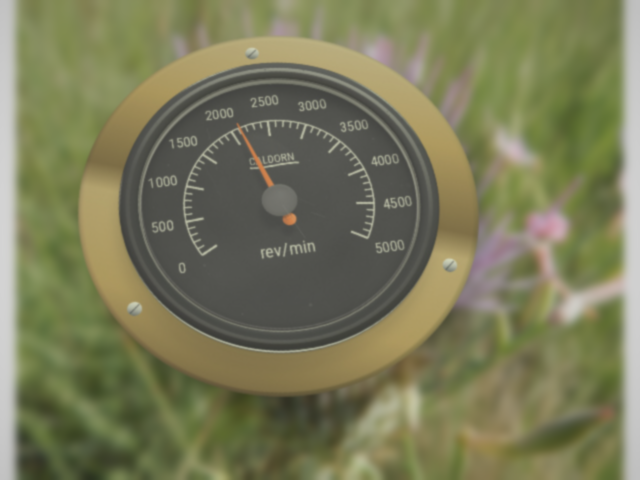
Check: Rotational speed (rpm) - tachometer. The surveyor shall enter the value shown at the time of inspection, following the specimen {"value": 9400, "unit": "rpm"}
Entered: {"value": 2100, "unit": "rpm"}
